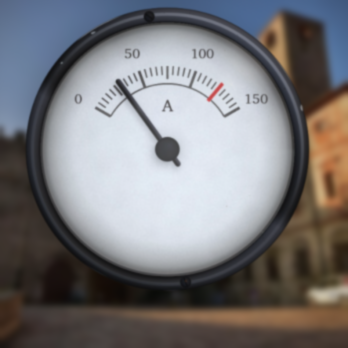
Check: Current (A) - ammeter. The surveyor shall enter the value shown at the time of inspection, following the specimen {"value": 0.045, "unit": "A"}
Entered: {"value": 30, "unit": "A"}
